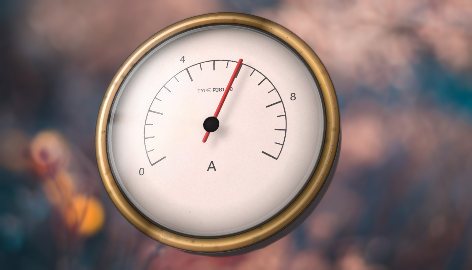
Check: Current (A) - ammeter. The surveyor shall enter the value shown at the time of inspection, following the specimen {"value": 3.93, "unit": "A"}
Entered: {"value": 6, "unit": "A"}
